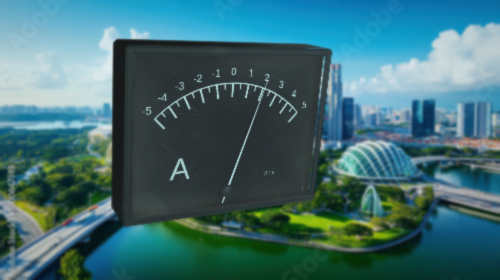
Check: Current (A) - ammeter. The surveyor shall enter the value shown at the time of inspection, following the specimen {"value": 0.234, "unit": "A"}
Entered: {"value": 2, "unit": "A"}
